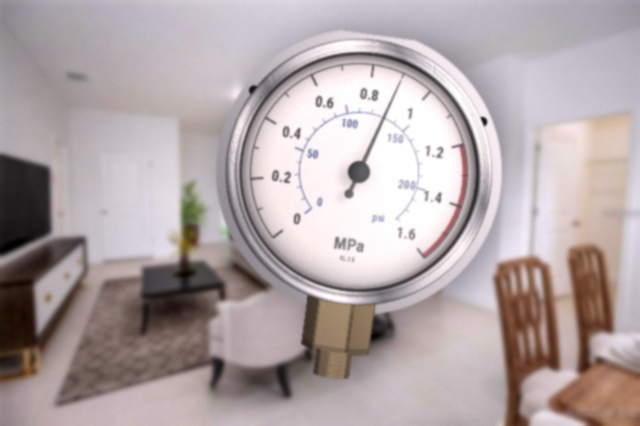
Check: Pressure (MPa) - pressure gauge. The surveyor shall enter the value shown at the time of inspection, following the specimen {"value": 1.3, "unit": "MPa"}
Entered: {"value": 0.9, "unit": "MPa"}
